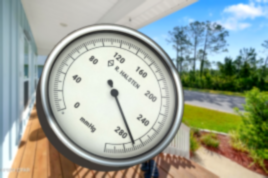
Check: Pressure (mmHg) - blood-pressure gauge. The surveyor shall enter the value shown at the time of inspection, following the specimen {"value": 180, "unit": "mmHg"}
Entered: {"value": 270, "unit": "mmHg"}
